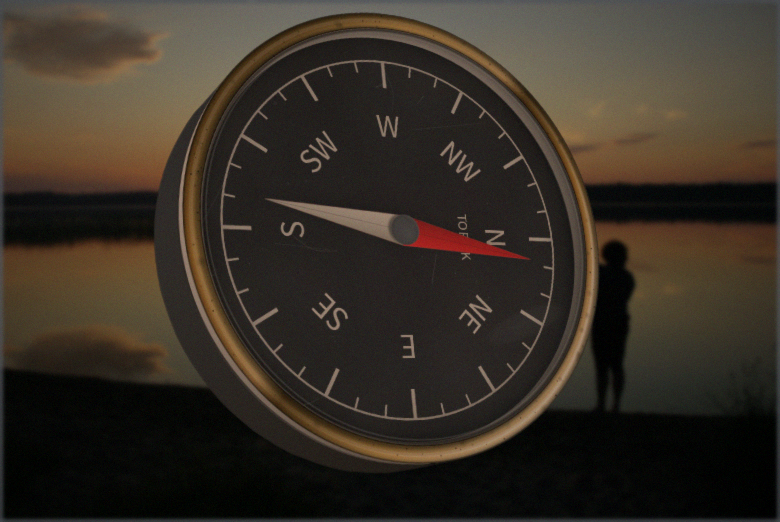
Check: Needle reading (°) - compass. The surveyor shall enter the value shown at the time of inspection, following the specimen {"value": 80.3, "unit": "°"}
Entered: {"value": 10, "unit": "°"}
